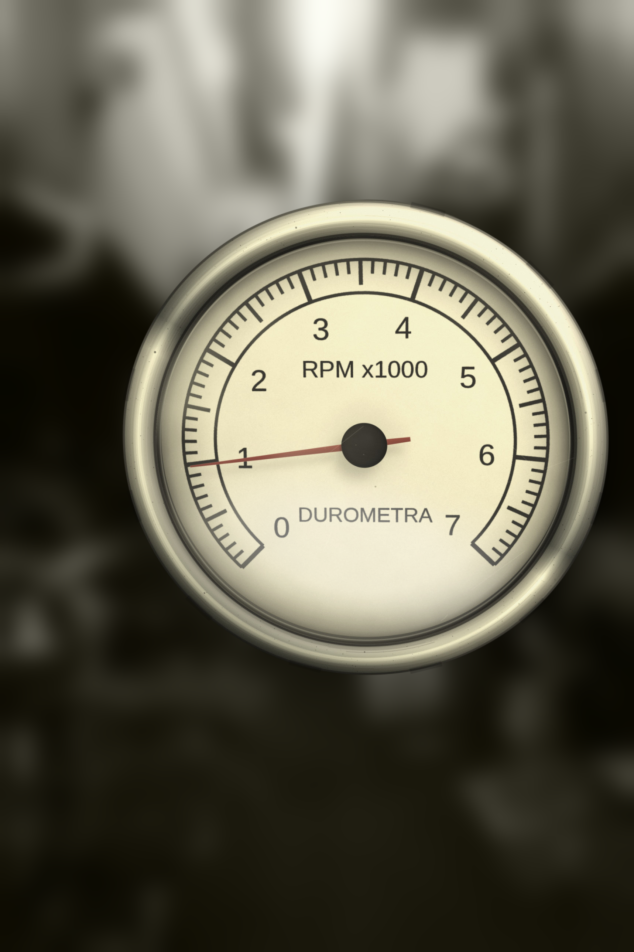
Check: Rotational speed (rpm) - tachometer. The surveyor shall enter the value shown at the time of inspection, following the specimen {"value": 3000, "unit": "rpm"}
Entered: {"value": 1000, "unit": "rpm"}
